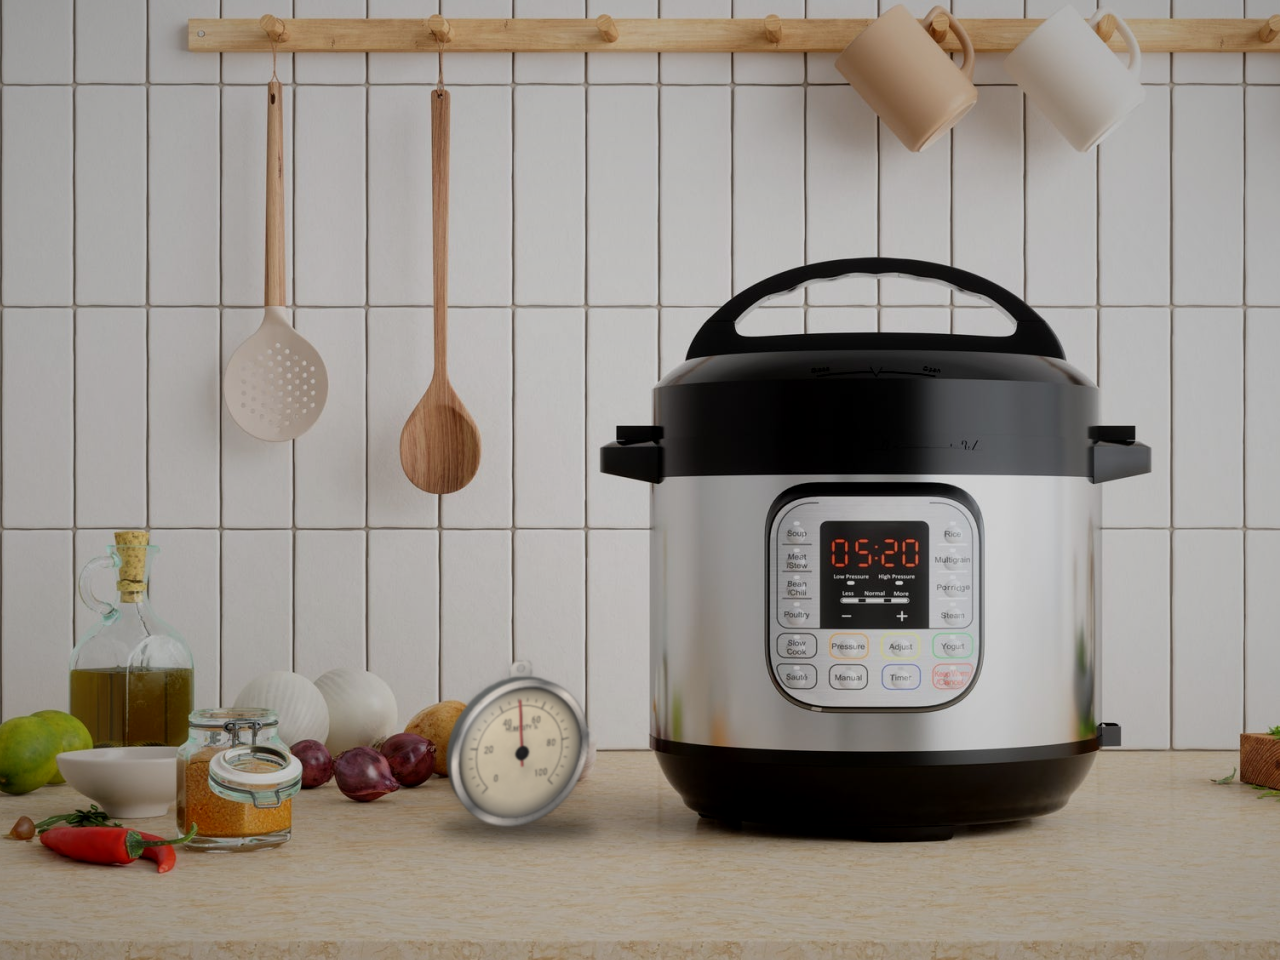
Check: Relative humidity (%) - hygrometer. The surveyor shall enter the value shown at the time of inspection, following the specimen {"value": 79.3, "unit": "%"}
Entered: {"value": 48, "unit": "%"}
